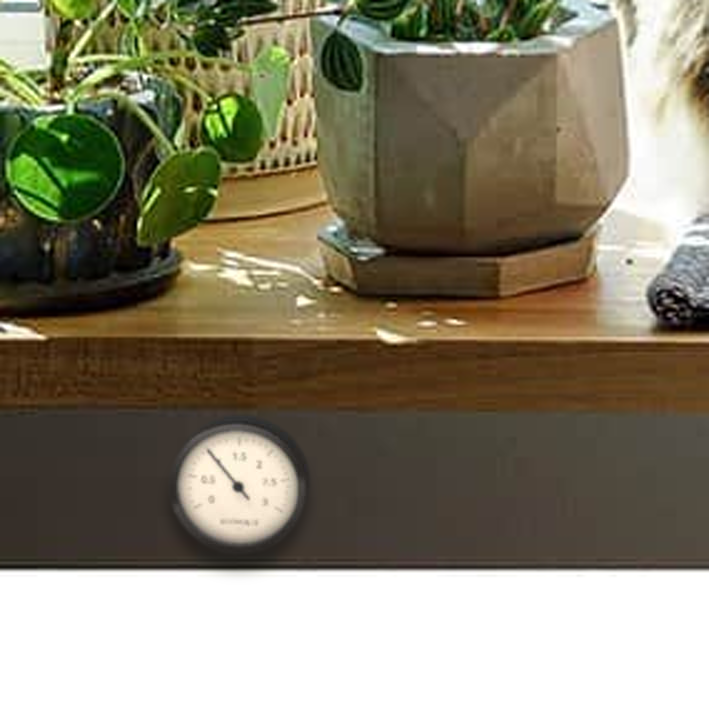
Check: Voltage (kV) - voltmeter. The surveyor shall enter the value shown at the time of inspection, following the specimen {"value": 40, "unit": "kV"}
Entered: {"value": 1, "unit": "kV"}
